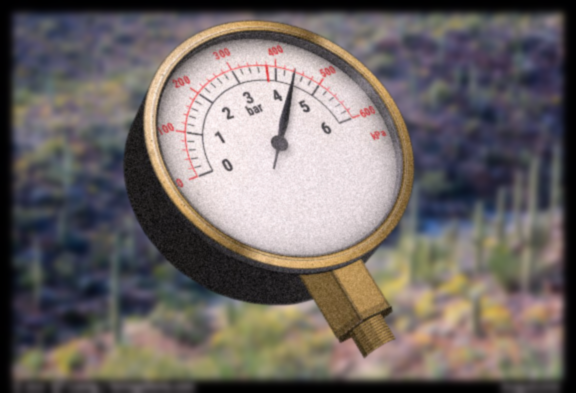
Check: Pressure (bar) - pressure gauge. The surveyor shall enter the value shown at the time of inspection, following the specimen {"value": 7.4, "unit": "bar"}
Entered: {"value": 4.4, "unit": "bar"}
